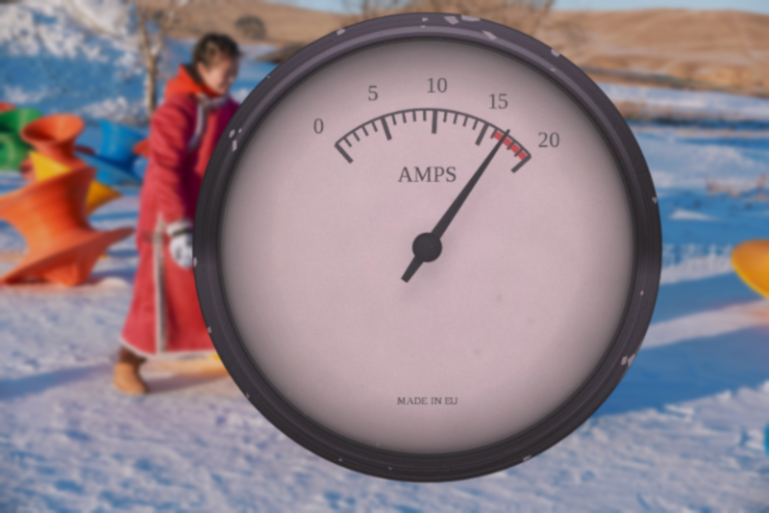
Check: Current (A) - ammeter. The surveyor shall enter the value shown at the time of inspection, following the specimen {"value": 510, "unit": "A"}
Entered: {"value": 17, "unit": "A"}
